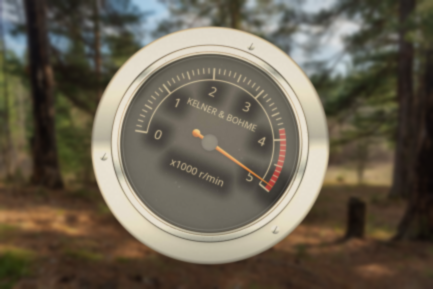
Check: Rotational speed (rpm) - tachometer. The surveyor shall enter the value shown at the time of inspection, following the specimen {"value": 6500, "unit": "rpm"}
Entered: {"value": 4900, "unit": "rpm"}
